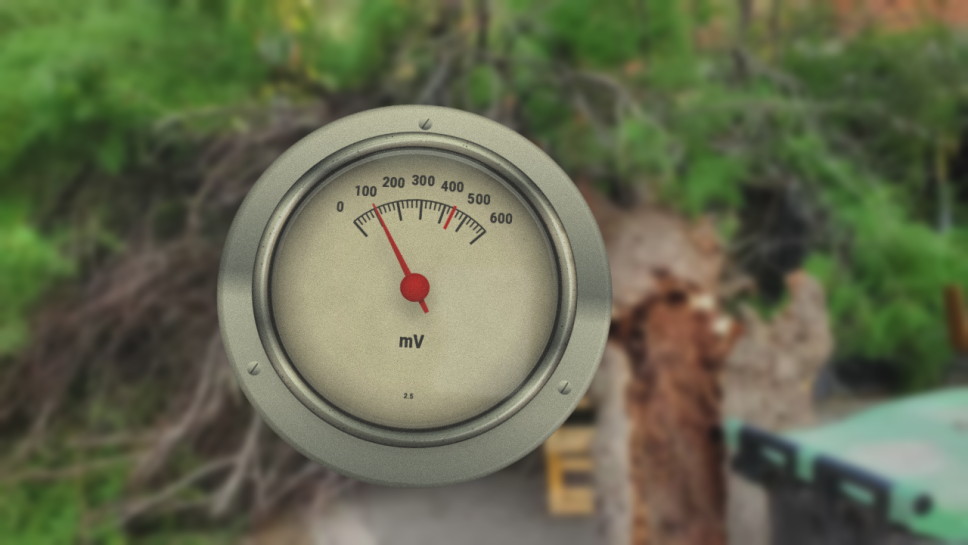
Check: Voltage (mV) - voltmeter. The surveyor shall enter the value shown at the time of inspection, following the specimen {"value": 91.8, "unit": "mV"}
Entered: {"value": 100, "unit": "mV"}
